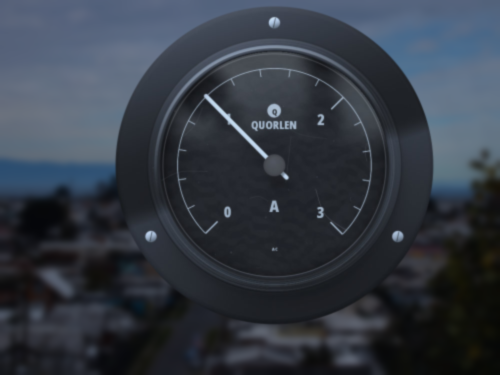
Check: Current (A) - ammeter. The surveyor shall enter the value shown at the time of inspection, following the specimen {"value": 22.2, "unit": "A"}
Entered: {"value": 1, "unit": "A"}
